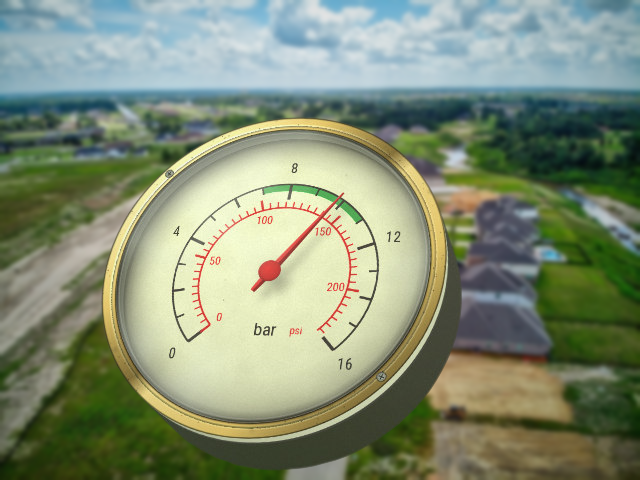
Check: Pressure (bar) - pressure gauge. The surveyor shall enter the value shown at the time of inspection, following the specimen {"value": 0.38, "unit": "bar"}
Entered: {"value": 10, "unit": "bar"}
